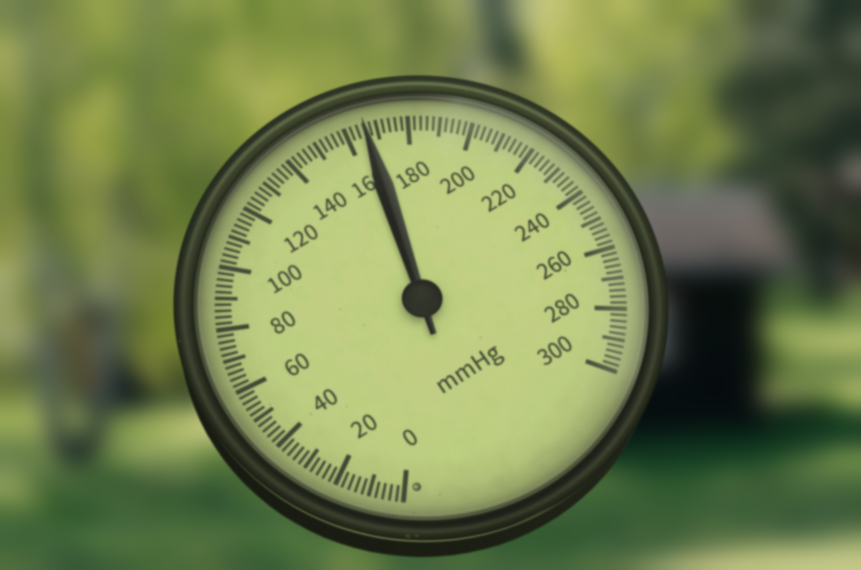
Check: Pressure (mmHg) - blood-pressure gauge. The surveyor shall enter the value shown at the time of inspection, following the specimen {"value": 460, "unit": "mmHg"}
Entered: {"value": 166, "unit": "mmHg"}
